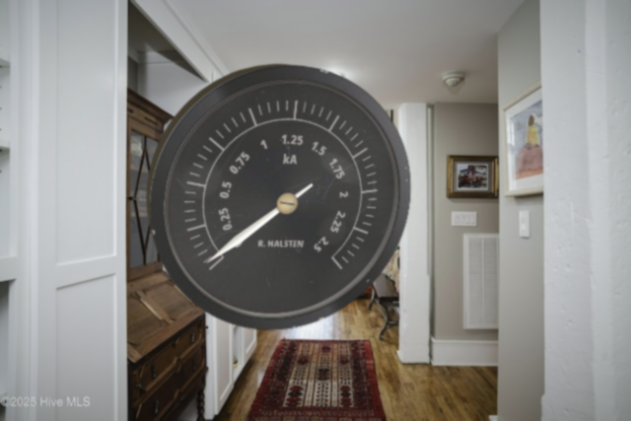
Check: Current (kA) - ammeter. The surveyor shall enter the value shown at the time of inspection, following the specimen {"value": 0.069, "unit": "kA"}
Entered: {"value": 0.05, "unit": "kA"}
